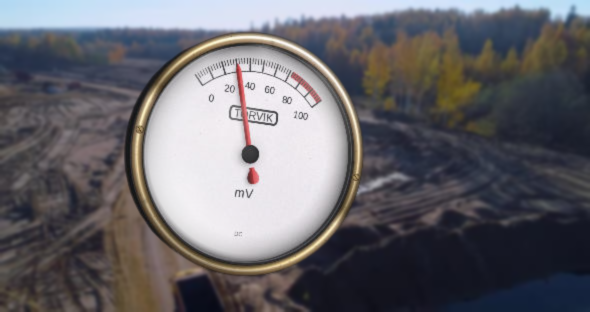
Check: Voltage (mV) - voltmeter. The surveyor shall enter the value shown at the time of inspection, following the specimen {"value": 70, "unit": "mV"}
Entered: {"value": 30, "unit": "mV"}
